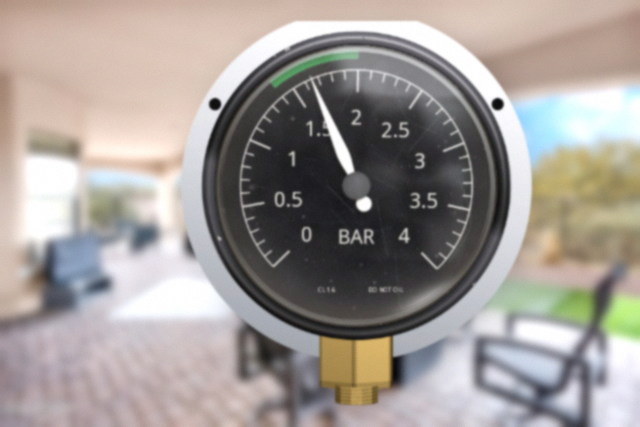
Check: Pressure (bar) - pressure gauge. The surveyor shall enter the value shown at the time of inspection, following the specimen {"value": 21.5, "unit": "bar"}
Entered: {"value": 1.65, "unit": "bar"}
